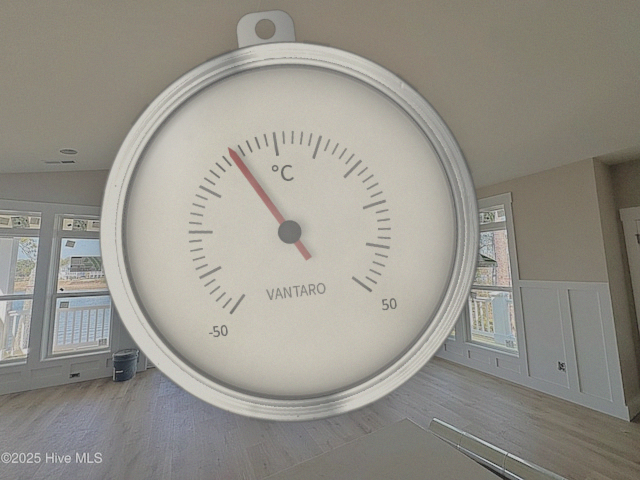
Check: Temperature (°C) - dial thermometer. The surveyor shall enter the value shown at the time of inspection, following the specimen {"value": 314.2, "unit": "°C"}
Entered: {"value": -10, "unit": "°C"}
